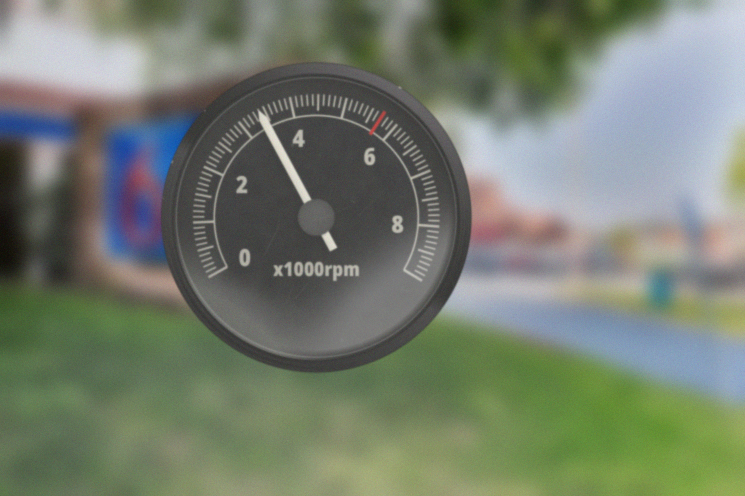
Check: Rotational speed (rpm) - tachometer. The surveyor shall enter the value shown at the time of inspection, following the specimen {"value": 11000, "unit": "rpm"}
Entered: {"value": 3400, "unit": "rpm"}
